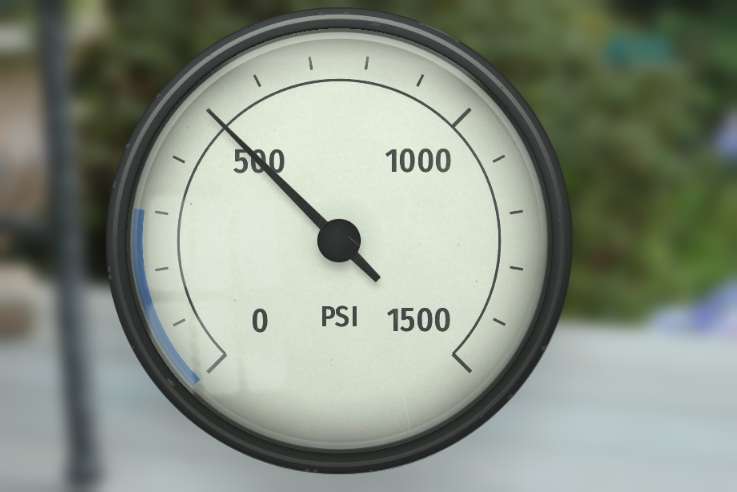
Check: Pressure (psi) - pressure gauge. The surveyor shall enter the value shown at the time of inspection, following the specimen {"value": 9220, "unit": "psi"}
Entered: {"value": 500, "unit": "psi"}
